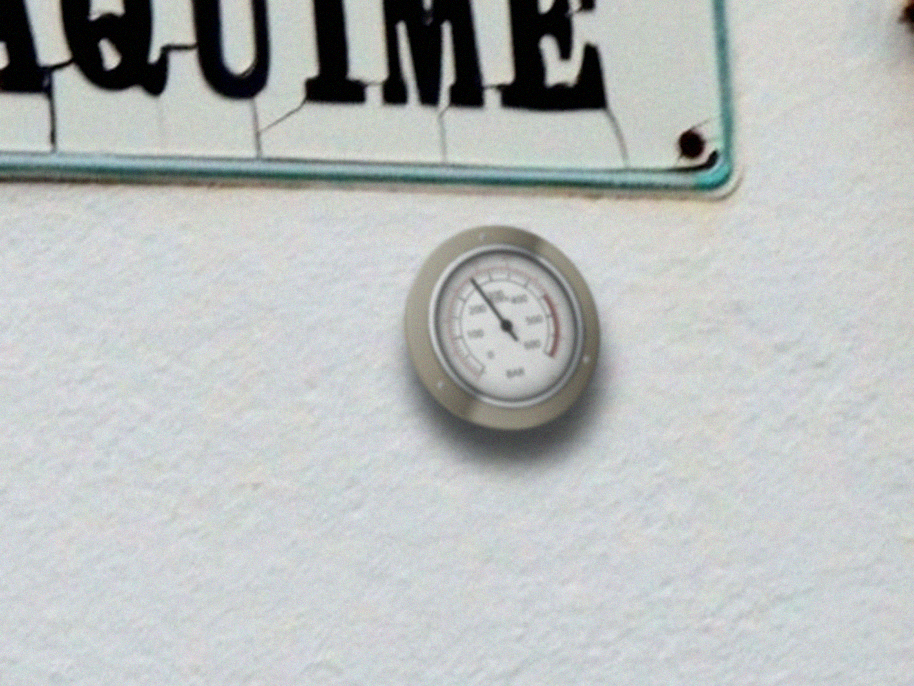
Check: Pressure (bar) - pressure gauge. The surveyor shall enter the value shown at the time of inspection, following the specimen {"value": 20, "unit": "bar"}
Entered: {"value": 250, "unit": "bar"}
